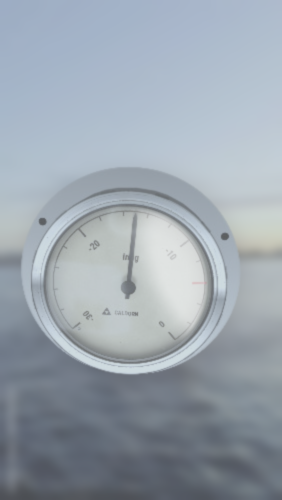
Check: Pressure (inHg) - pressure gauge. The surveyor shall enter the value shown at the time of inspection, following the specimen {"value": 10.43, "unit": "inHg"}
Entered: {"value": -15, "unit": "inHg"}
